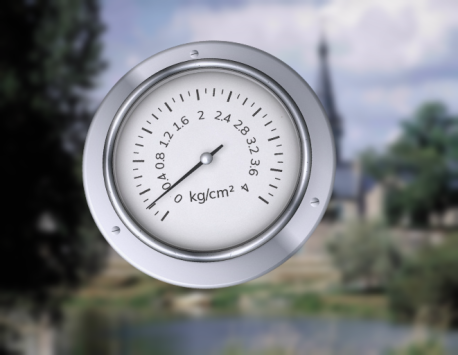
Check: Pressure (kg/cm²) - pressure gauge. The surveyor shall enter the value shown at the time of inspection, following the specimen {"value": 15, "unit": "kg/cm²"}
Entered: {"value": 0.2, "unit": "kg/cm²"}
